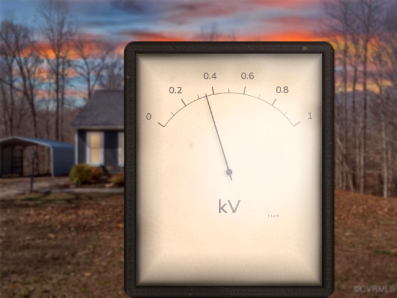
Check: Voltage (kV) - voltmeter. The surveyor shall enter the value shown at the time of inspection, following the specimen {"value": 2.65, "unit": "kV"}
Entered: {"value": 0.35, "unit": "kV"}
